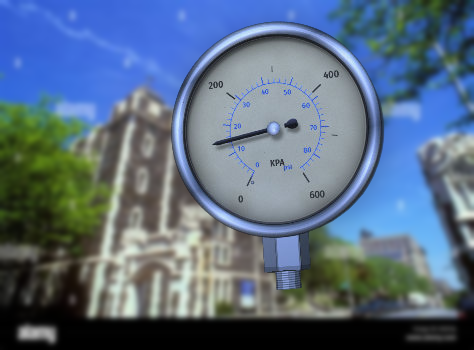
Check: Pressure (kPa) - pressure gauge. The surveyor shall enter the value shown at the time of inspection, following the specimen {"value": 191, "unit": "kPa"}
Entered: {"value": 100, "unit": "kPa"}
